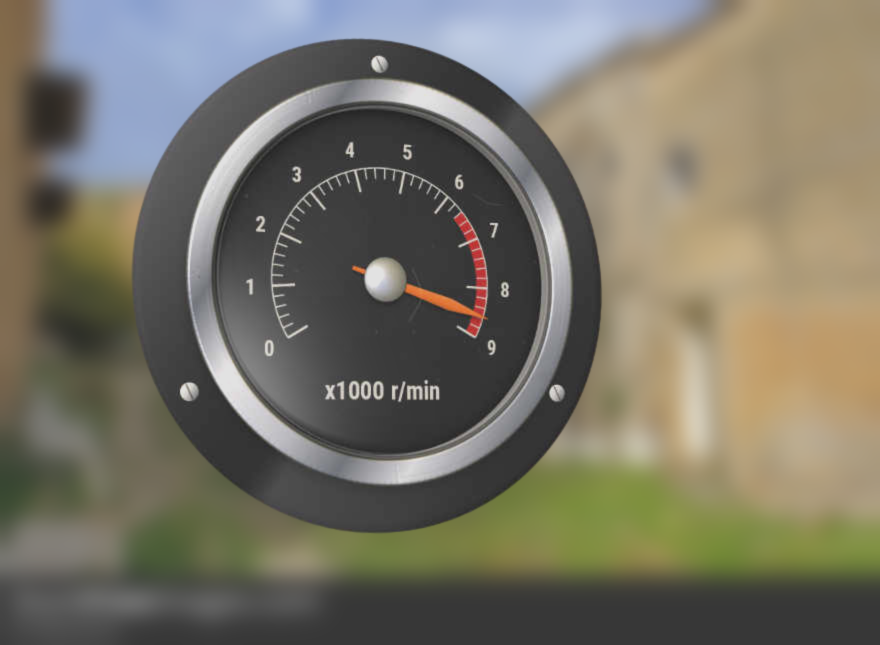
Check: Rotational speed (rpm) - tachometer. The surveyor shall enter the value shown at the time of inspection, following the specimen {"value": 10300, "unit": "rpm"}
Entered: {"value": 8600, "unit": "rpm"}
